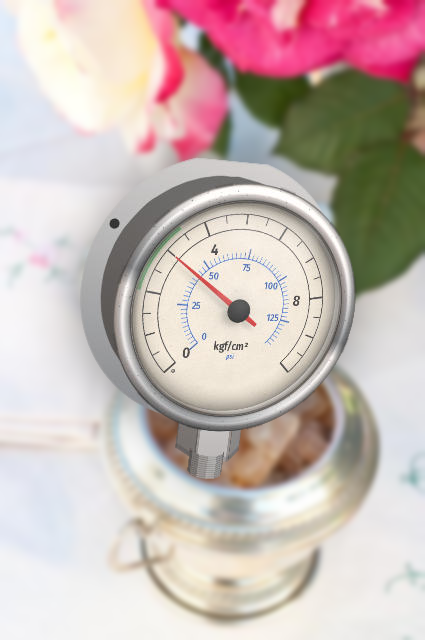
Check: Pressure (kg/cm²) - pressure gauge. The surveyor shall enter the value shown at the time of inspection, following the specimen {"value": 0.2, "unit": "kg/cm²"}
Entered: {"value": 3, "unit": "kg/cm²"}
